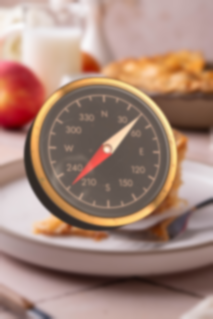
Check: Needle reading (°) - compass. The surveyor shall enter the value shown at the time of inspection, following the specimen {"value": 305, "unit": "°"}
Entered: {"value": 225, "unit": "°"}
